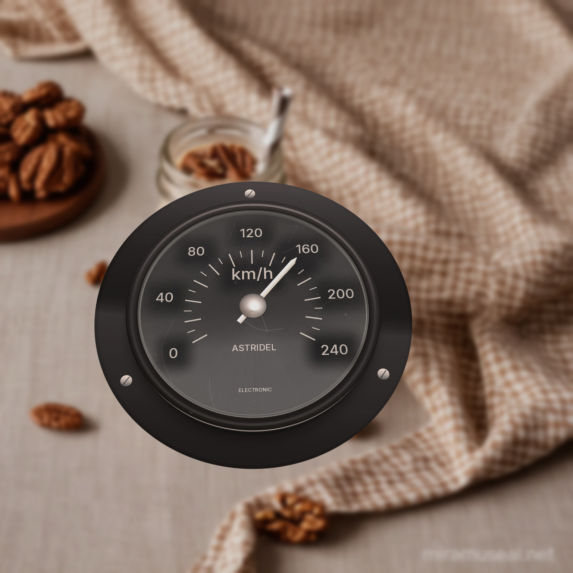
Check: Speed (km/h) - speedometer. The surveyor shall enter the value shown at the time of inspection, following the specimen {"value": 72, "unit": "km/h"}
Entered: {"value": 160, "unit": "km/h"}
